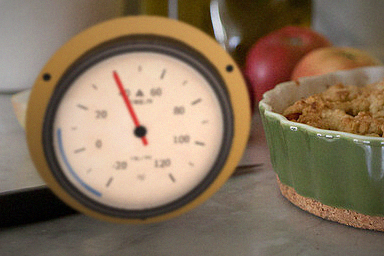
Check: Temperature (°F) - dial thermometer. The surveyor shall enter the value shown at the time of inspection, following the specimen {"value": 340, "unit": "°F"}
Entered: {"value": 40, "unit": "°F"}
